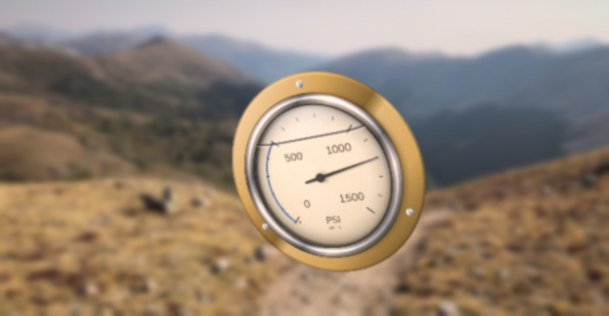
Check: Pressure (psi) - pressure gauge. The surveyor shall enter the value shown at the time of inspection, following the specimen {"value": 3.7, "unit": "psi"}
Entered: {"value": 1200, "unit": "psi"}
